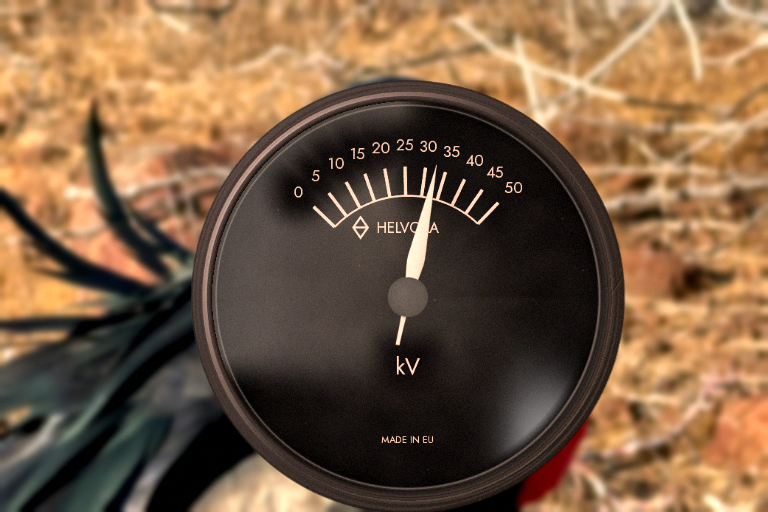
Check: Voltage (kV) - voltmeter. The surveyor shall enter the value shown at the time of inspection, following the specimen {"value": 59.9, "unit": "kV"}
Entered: {"value": 32.5, "unit": "kV"}
